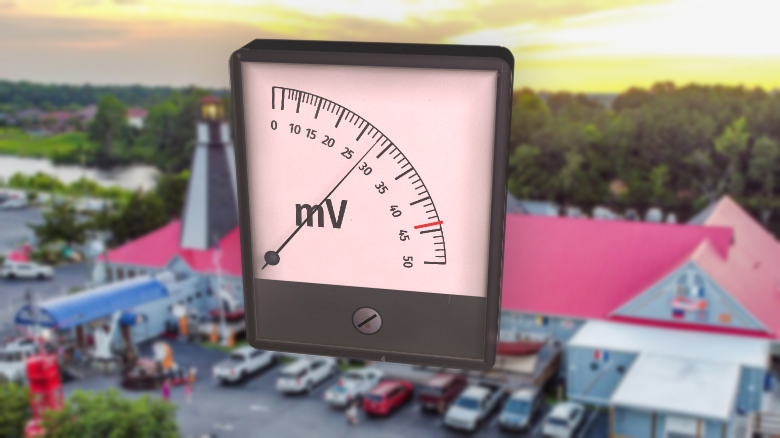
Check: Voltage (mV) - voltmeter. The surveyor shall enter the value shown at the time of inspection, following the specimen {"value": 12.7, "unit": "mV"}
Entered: {"value": 28, "unit": "mV"}
